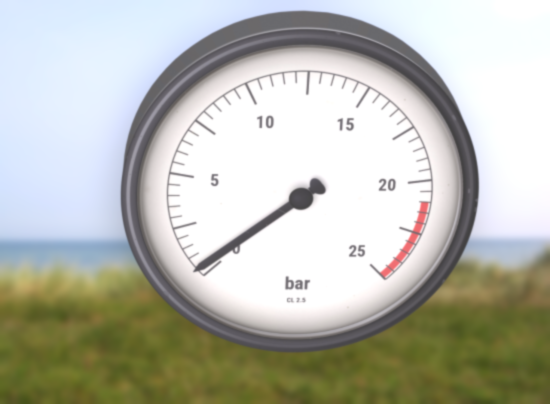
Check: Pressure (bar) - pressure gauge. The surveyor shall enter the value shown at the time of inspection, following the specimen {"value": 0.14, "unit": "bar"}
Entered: {"value": 0.5, "unit": "bar"}
